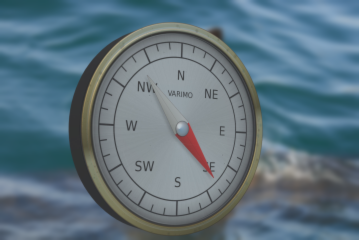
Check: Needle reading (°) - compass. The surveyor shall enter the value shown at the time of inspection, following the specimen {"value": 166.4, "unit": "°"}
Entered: {"value": 140, "unit": "°"}
